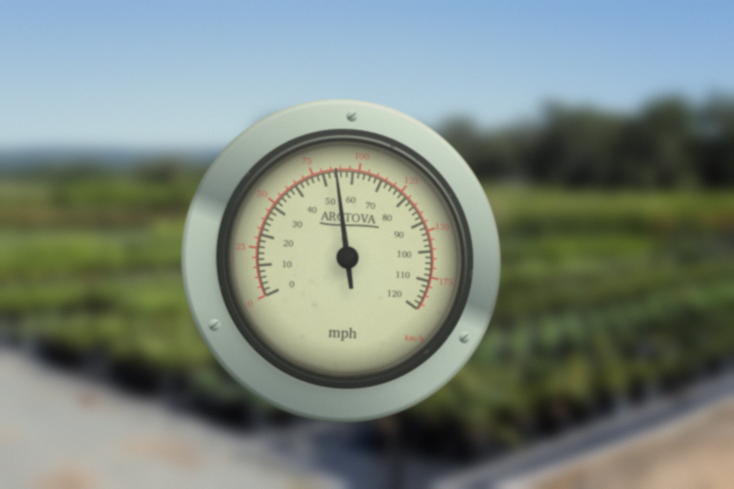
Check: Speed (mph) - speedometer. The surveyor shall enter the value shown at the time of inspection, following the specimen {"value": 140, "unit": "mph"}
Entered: {"value": 54, "unit": "mph"}
